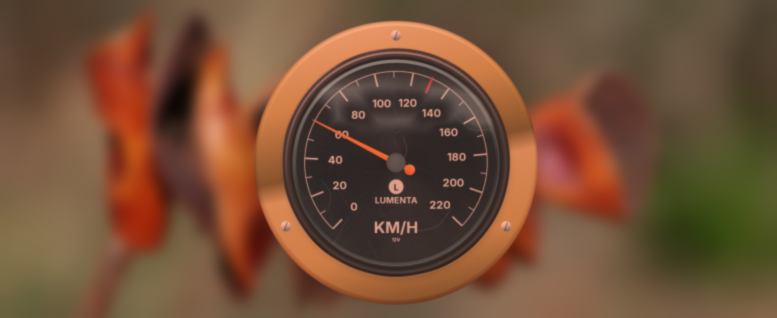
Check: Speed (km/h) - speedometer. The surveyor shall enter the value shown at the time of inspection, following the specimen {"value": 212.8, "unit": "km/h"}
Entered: {"value": 60, "unit": "km/h"}
